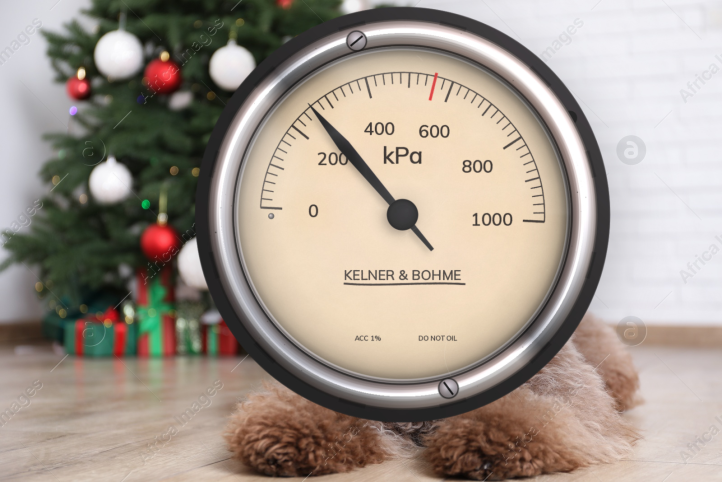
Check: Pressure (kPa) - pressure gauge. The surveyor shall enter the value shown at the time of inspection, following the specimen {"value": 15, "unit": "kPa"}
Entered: {"value": 260, "unit": "kPa"}
